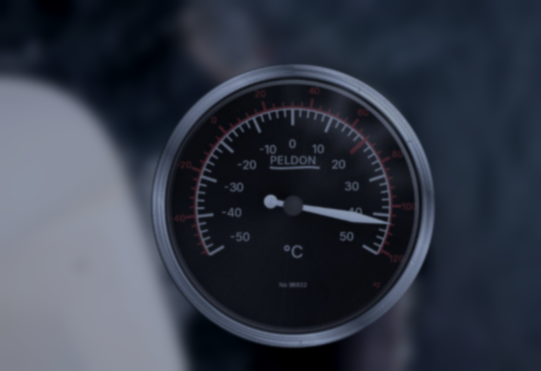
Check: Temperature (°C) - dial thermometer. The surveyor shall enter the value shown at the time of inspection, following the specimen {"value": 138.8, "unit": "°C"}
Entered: {"value": 42, "unit": "°C"}
